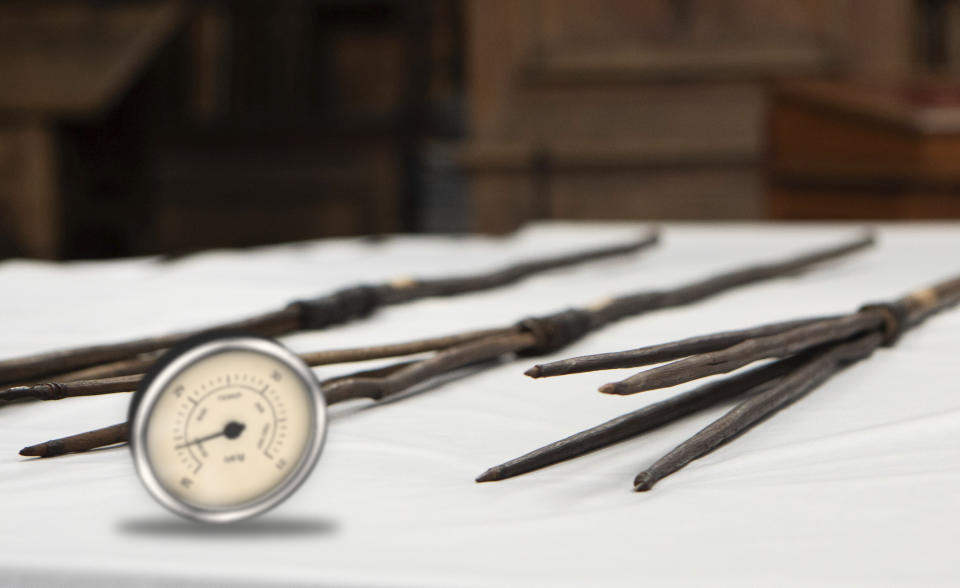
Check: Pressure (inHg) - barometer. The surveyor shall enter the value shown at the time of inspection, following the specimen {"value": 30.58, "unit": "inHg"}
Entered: {"value": 28.4, "unit": "inHg"}
